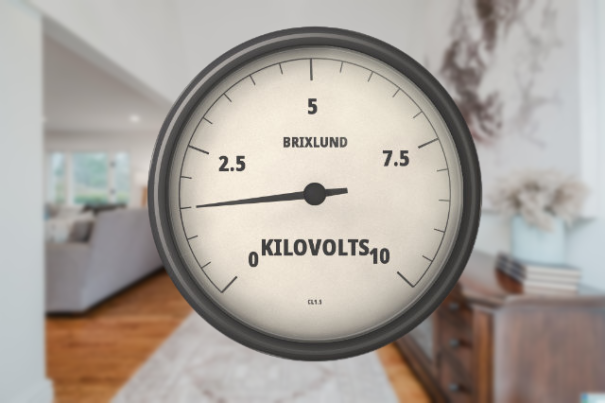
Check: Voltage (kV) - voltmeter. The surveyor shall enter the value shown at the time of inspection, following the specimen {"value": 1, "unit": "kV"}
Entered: {"value": 1.5, "unit": "kV"}
